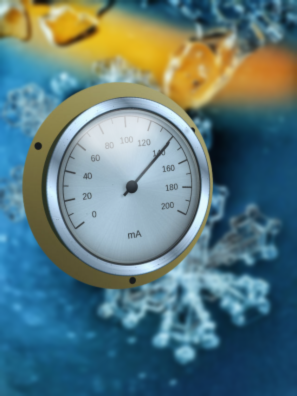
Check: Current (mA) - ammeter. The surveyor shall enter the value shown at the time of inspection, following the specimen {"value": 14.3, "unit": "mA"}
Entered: {"value": 140, "unit": "mA"}
